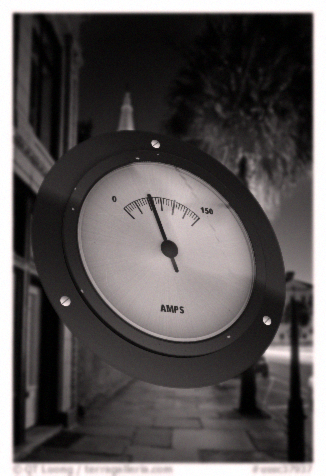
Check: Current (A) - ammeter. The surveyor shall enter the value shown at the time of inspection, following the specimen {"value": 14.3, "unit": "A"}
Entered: {"value": 50, "unit": "A"}
